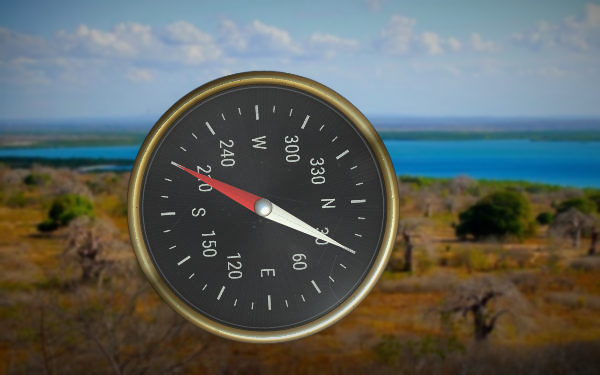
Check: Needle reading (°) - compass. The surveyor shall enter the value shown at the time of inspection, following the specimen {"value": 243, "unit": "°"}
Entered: {"value": 210, "unit": "°"}
